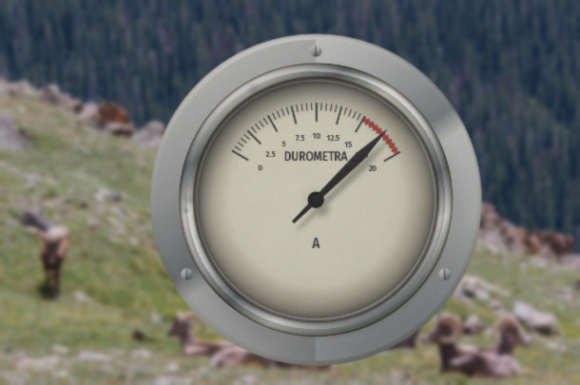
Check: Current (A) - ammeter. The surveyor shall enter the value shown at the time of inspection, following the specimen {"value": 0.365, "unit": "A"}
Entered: {"value": 17.5, "unit": "A"}
